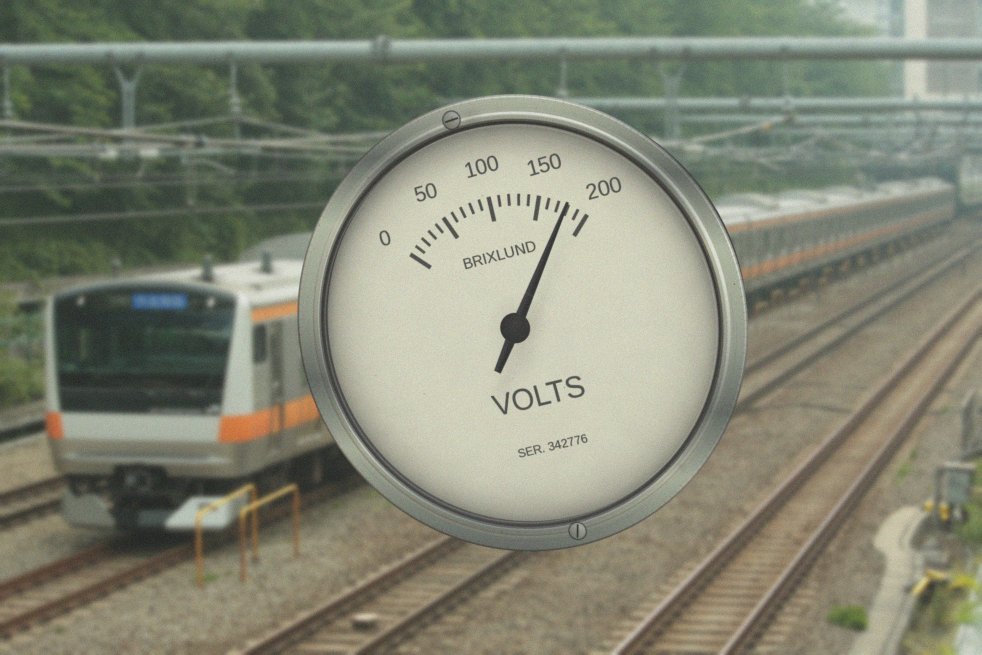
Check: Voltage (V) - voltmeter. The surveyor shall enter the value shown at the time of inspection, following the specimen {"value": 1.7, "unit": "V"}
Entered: {"value": 180, "unit": "V"}
